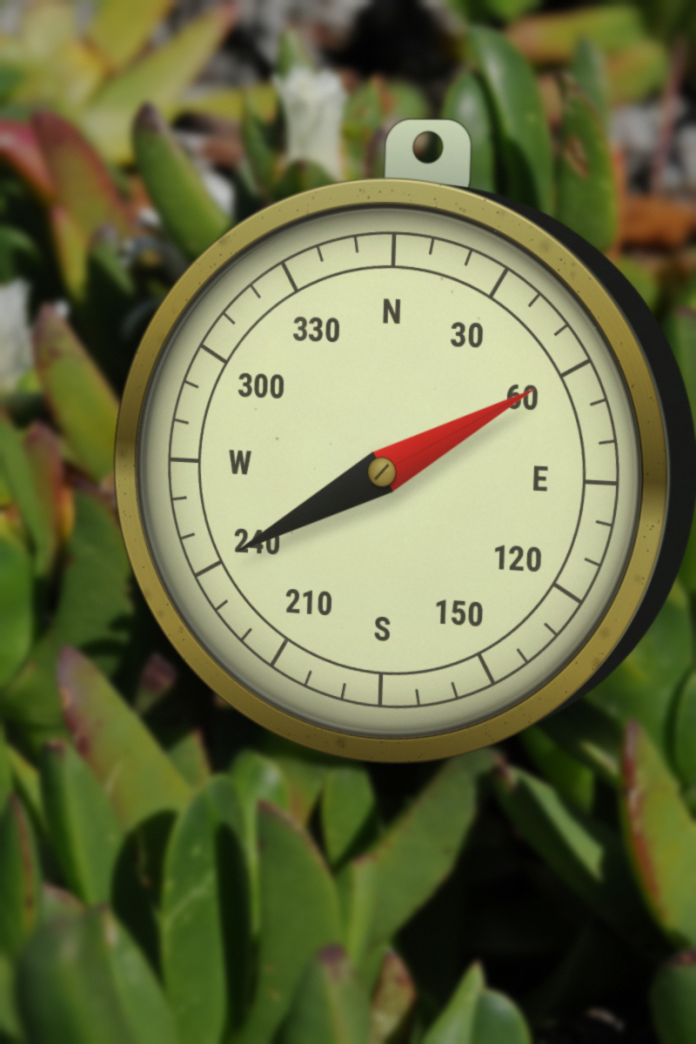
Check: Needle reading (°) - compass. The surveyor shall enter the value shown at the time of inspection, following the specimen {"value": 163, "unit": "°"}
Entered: {"value": 60, "unit": "°"}
